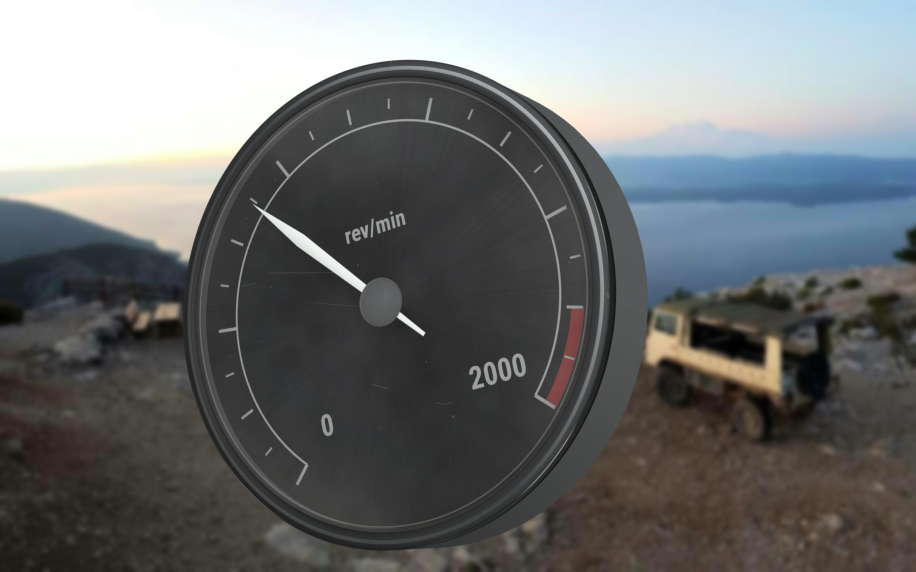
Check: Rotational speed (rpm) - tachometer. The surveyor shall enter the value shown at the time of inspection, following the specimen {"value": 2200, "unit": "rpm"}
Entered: {"value": 700, "unit": "rpm"}
